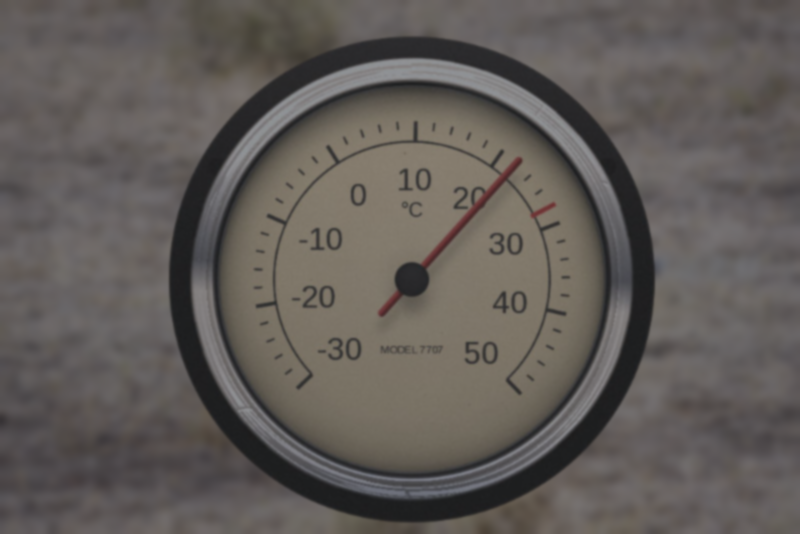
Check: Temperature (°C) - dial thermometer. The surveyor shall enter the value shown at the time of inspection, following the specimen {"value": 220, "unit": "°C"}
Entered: {"value": 22, "unit": "°C"}
